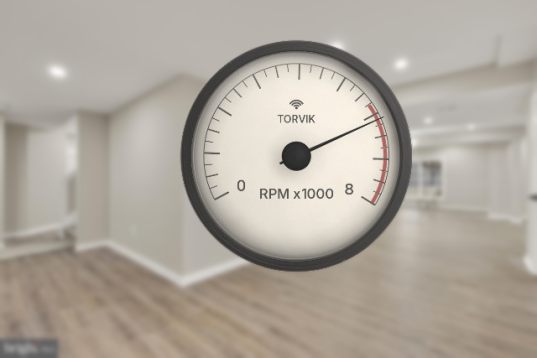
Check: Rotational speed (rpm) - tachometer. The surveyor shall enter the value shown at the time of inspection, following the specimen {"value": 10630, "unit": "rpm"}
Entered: {"value": 6125, "unit": "rpm"}
